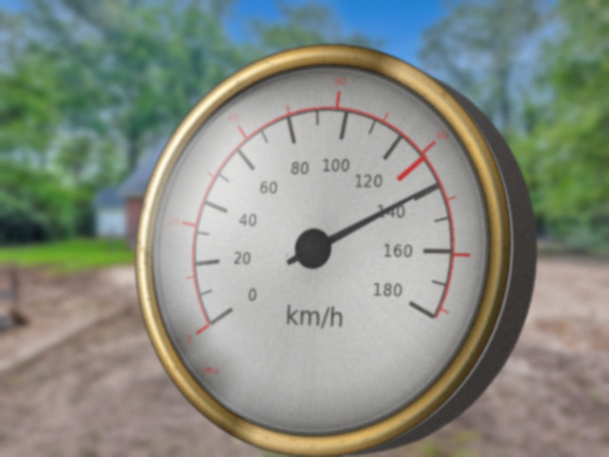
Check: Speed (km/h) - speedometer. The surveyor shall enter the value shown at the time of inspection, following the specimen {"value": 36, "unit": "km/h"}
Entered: {"value": 140, "unit": "km/h"}
